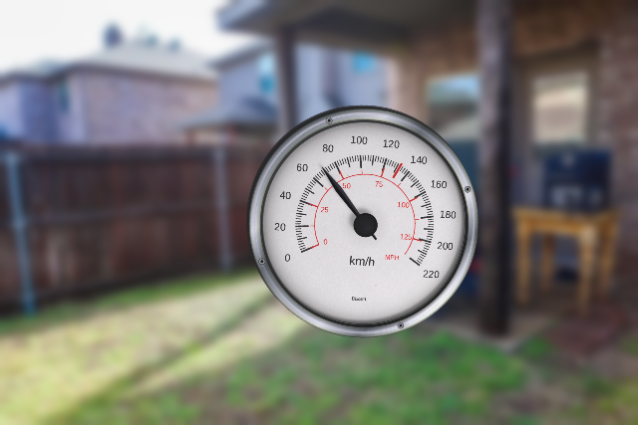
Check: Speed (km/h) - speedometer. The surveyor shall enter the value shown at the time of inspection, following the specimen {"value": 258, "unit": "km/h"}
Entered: {"value": 70, "unit": "km/h"}
